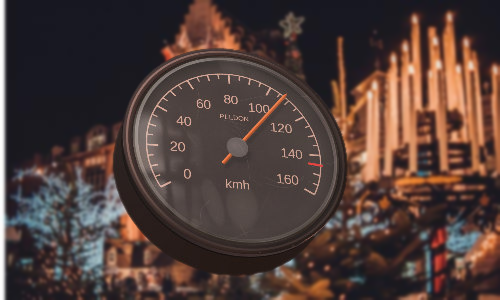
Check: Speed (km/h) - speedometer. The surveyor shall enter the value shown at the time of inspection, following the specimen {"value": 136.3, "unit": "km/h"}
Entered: {"value": 107.5, "unit": "km/h"}
